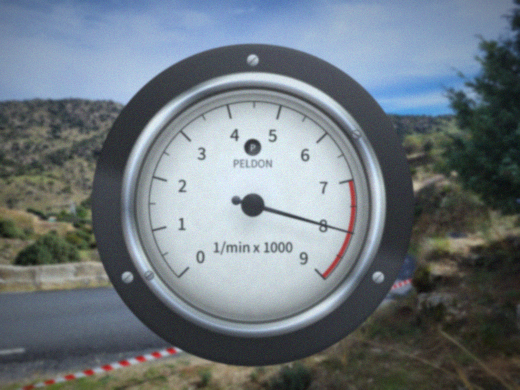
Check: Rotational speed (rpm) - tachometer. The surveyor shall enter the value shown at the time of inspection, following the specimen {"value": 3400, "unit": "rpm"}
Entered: {"value": 8000, "unit": "rpm"}
